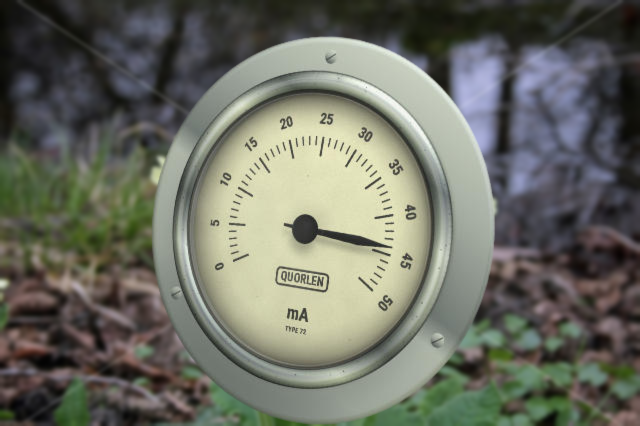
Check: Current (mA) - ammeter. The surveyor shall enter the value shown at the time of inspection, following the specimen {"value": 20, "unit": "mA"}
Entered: {"value": 44, "unit": "mA"}
